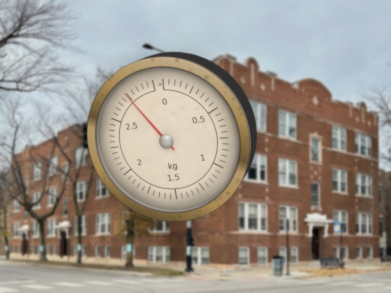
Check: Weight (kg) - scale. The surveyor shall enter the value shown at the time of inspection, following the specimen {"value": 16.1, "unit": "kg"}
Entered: {"value": 2.75, "unit": "kg"}
